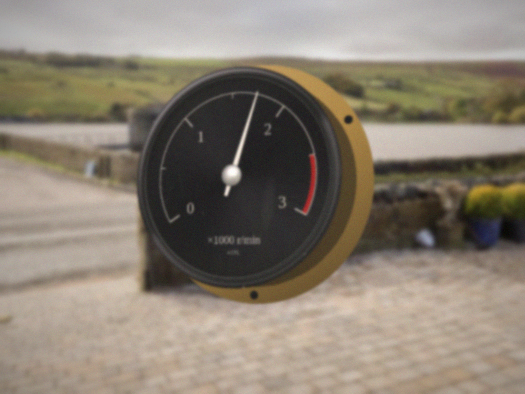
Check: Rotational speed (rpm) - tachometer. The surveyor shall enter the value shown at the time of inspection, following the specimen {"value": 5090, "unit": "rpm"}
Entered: {"value": 1750, "unit": "rpm"}
